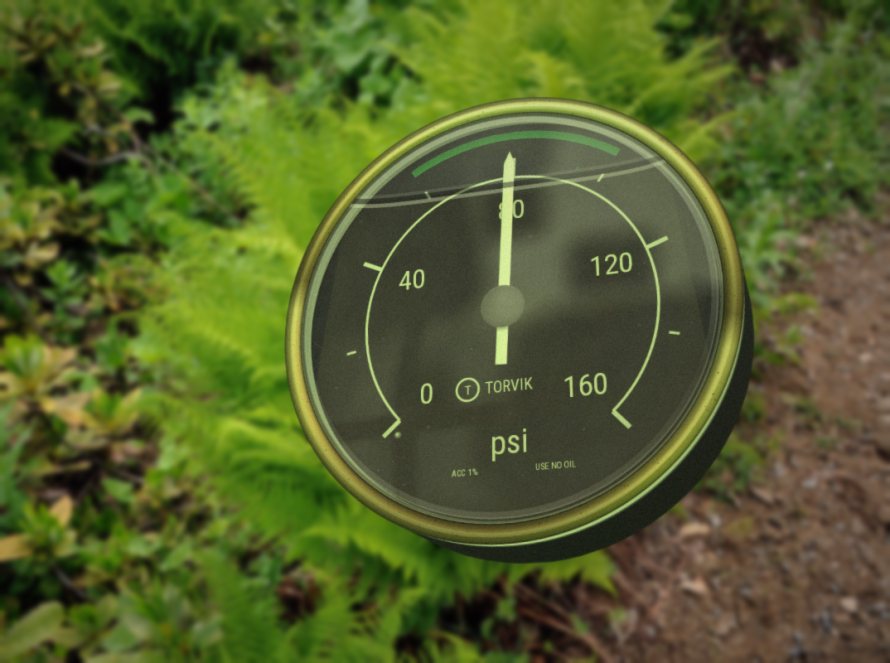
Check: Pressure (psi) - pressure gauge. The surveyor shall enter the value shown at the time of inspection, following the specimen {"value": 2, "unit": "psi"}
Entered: {"value": 80, "unit": "psi"}
